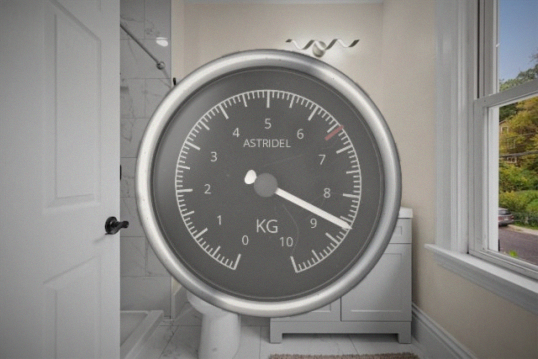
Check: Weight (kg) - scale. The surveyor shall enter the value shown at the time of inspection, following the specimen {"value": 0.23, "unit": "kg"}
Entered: {"value": 8.6, "unit": "kg"}
